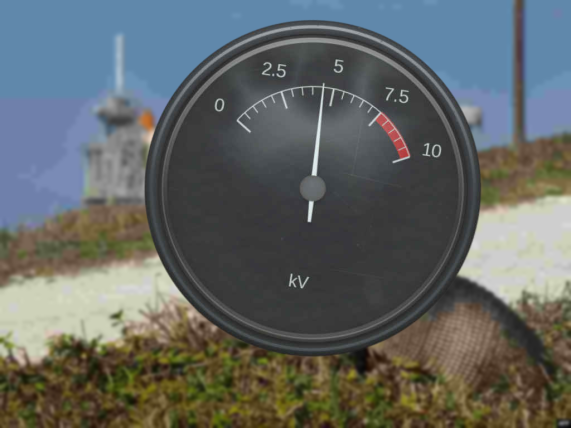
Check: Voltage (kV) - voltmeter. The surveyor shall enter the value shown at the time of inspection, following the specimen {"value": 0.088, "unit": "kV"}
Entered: {"value": 4.5, "unit": "kV"}
